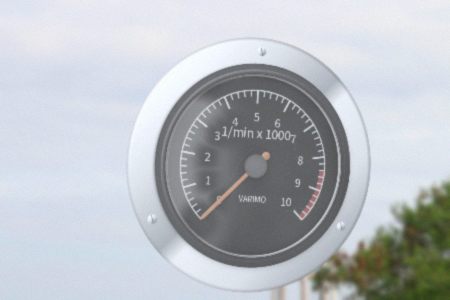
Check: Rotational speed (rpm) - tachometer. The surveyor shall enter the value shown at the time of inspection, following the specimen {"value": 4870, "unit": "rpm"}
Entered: {"value": 0, "unit": "rpm"}
